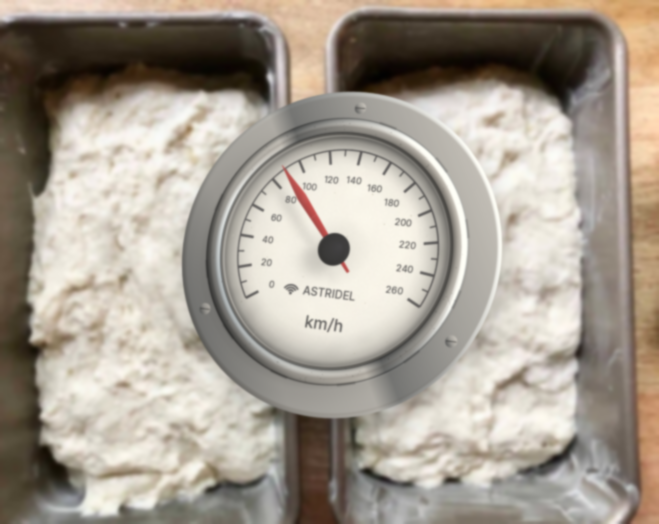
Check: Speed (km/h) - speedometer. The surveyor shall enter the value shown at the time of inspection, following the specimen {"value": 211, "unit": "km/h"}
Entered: {"value": 90, "unit": "km/h"}
